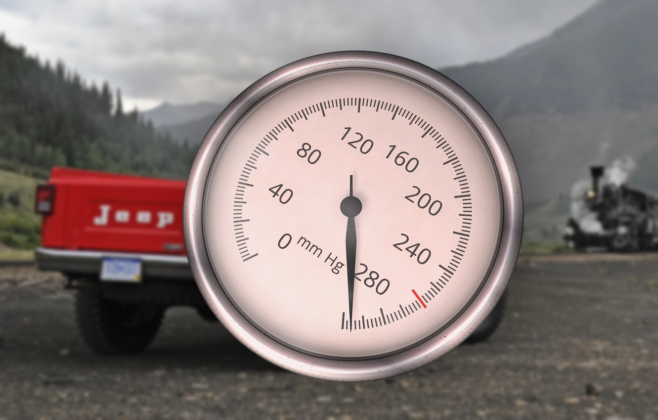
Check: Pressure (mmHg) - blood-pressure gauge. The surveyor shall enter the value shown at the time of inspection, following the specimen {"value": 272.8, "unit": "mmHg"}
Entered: {"value": 296, "unit": "mmHg"}
